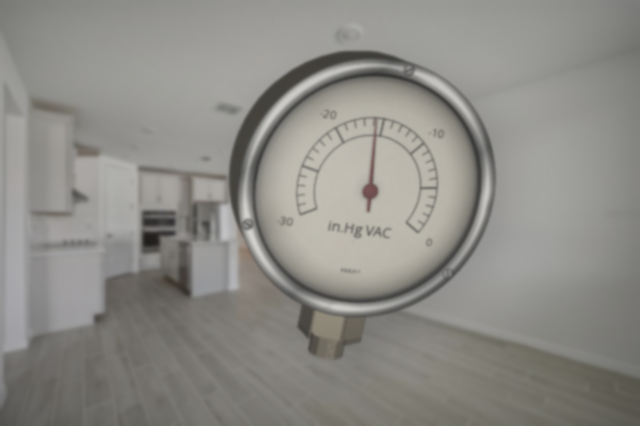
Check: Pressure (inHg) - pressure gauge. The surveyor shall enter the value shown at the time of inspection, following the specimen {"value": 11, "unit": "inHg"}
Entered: {"value": -16, "unit": "inHg"}
